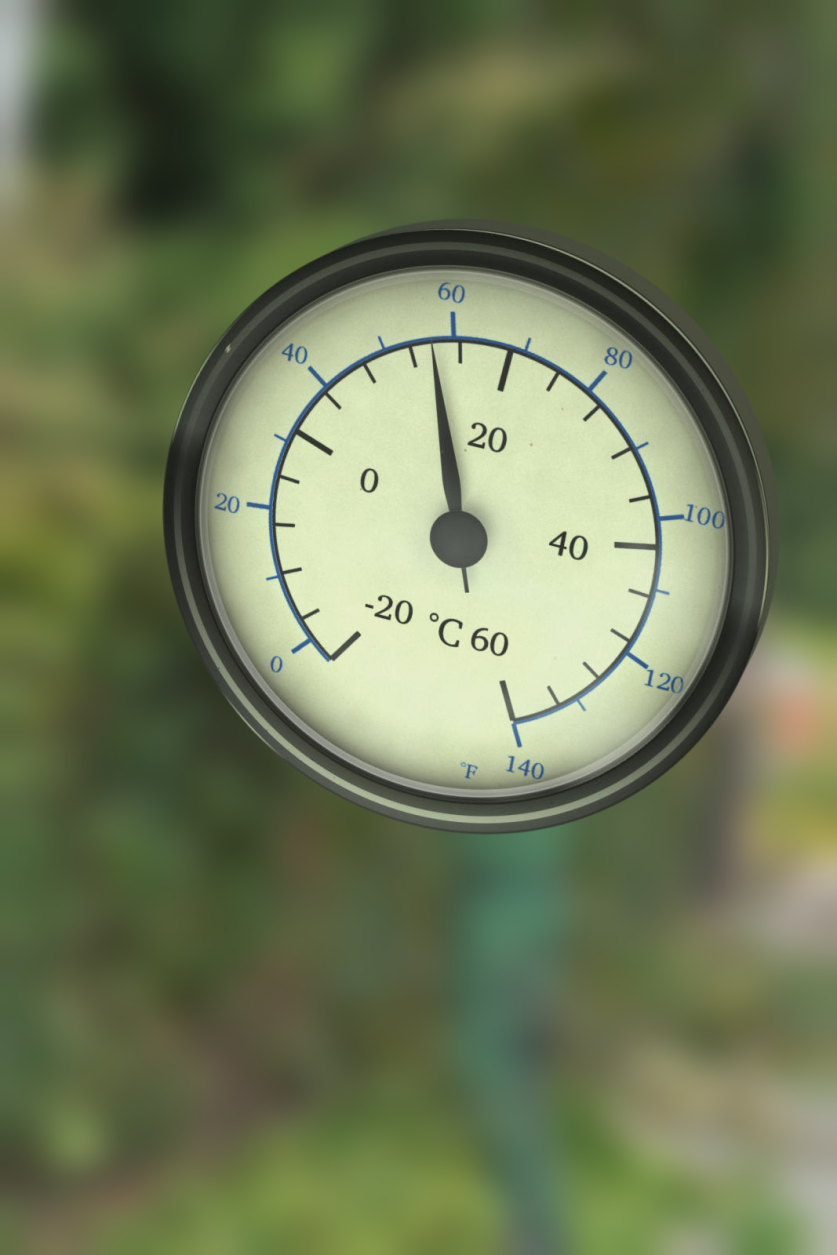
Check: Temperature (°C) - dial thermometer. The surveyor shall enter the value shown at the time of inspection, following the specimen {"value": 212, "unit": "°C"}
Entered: {"value": 14, "unit": "°C"}
